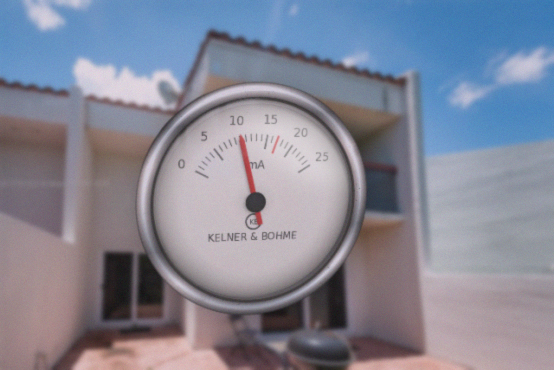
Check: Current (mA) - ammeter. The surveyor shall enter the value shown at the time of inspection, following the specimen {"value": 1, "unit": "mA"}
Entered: {"value": 10, "unit": "mA"}
